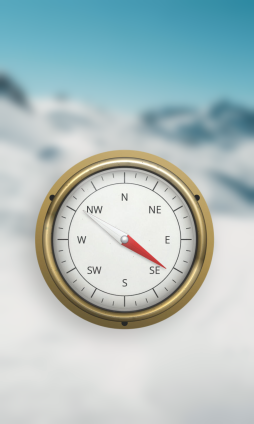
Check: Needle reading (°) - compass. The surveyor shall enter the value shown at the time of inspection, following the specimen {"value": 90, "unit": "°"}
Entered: {"value": 125, "unit": "°"}
